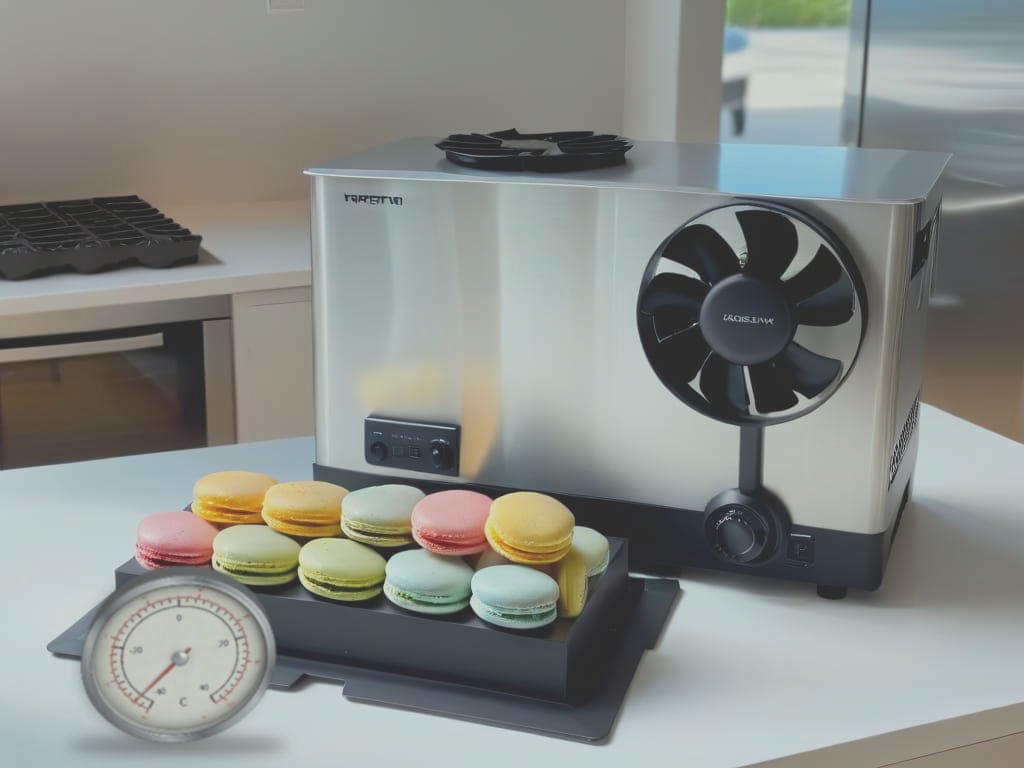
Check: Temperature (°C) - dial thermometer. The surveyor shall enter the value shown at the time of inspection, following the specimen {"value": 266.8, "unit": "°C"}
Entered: {"value": -36, "unit": "°C"}
